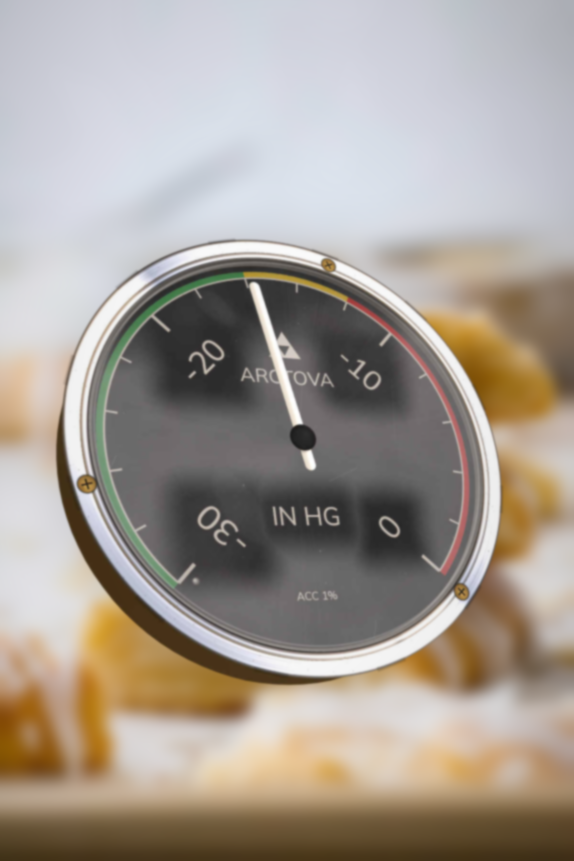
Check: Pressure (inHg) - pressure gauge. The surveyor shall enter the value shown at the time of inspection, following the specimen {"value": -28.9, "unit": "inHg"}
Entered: {"value": -16, "unit": "inHg"}
